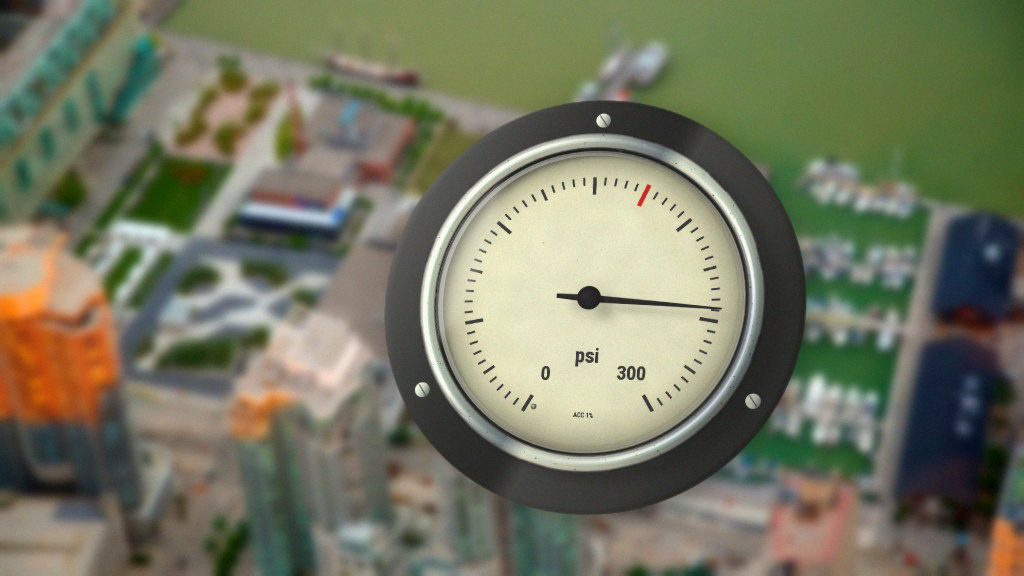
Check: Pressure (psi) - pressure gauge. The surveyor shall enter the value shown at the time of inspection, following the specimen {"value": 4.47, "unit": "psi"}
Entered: {"value": 245, "unit": "psi"}
